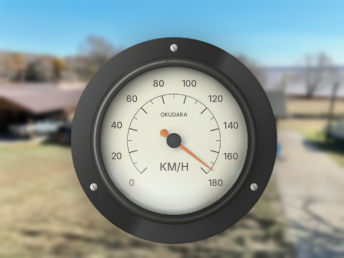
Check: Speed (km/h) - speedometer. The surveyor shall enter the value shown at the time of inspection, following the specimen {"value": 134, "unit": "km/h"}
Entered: {"value": 175, "unit": "km/h"}
